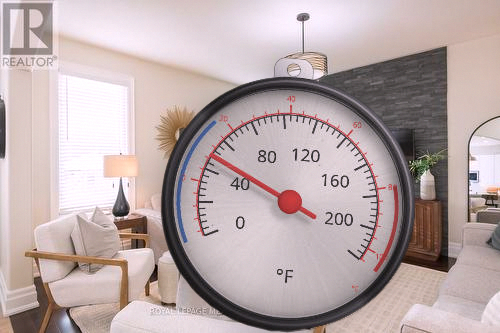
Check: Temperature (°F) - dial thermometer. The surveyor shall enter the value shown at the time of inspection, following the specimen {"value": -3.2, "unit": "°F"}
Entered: {"value": 48, "unit": "°F"}
